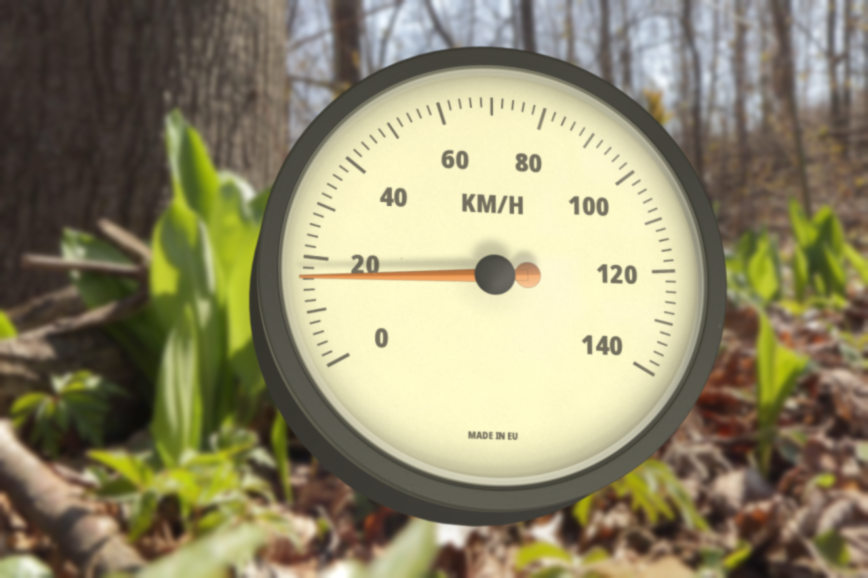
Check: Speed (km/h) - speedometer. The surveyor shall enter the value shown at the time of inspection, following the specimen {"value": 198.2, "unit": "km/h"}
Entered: {"value": 16, "unit": "km/h"}
